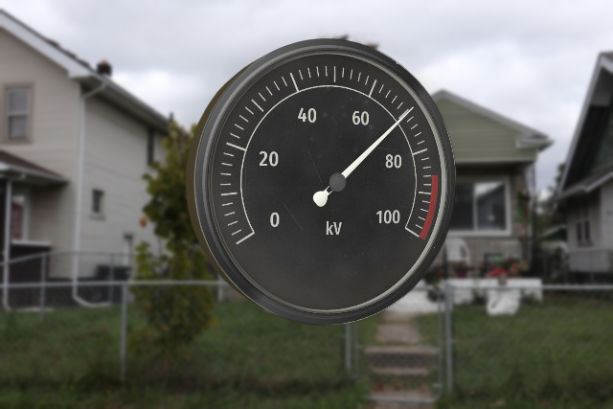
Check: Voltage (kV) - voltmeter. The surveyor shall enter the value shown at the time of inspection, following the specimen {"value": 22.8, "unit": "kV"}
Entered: {"value": 70, "unit": "kV"}
